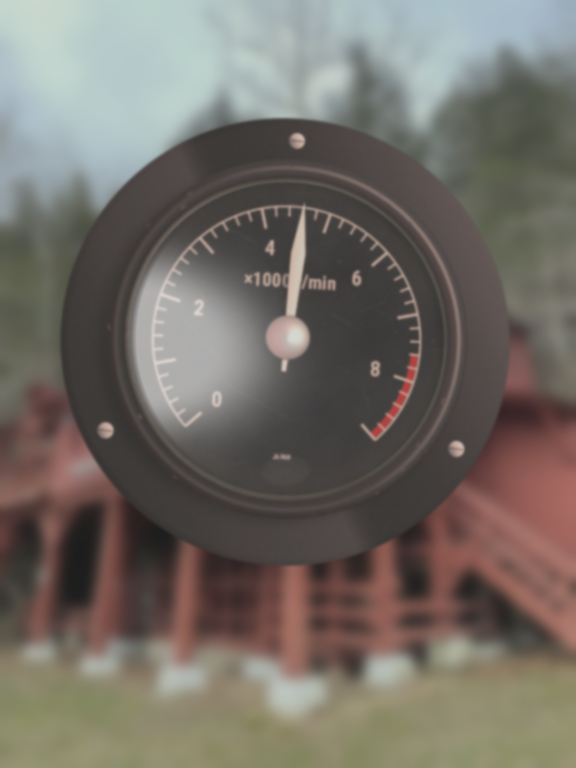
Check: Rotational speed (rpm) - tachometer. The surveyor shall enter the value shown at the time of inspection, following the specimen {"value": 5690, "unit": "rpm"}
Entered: {"value": 4600, "unit": "rpm"}
